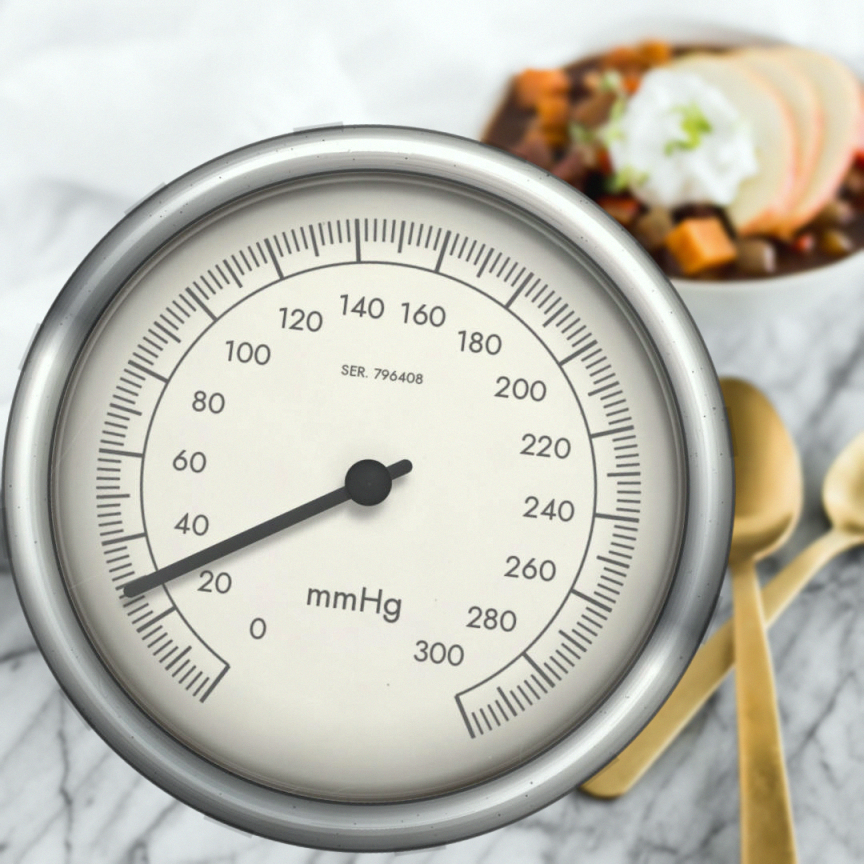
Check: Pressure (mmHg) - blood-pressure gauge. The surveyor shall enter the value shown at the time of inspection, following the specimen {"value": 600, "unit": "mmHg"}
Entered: {"value": 28, "unit": "mmHg"}
